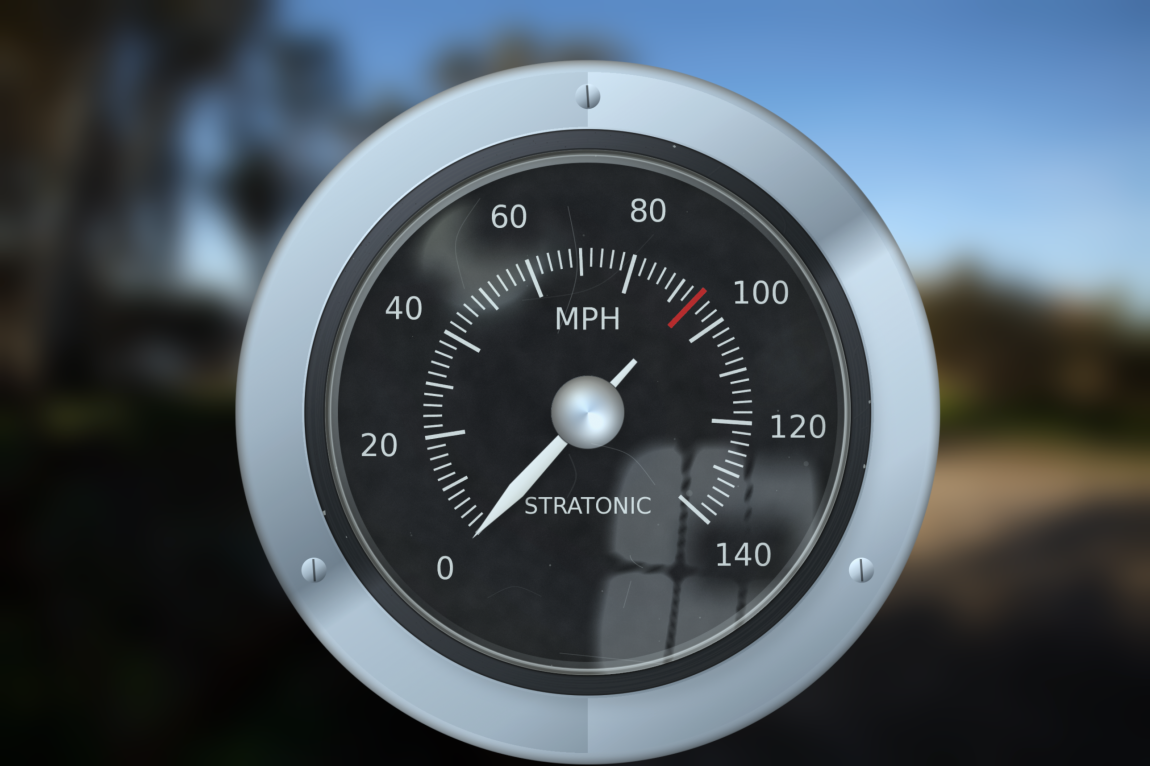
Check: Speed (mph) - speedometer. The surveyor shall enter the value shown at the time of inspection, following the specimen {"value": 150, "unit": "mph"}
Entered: {"value": 0, "unit": "mph"}
